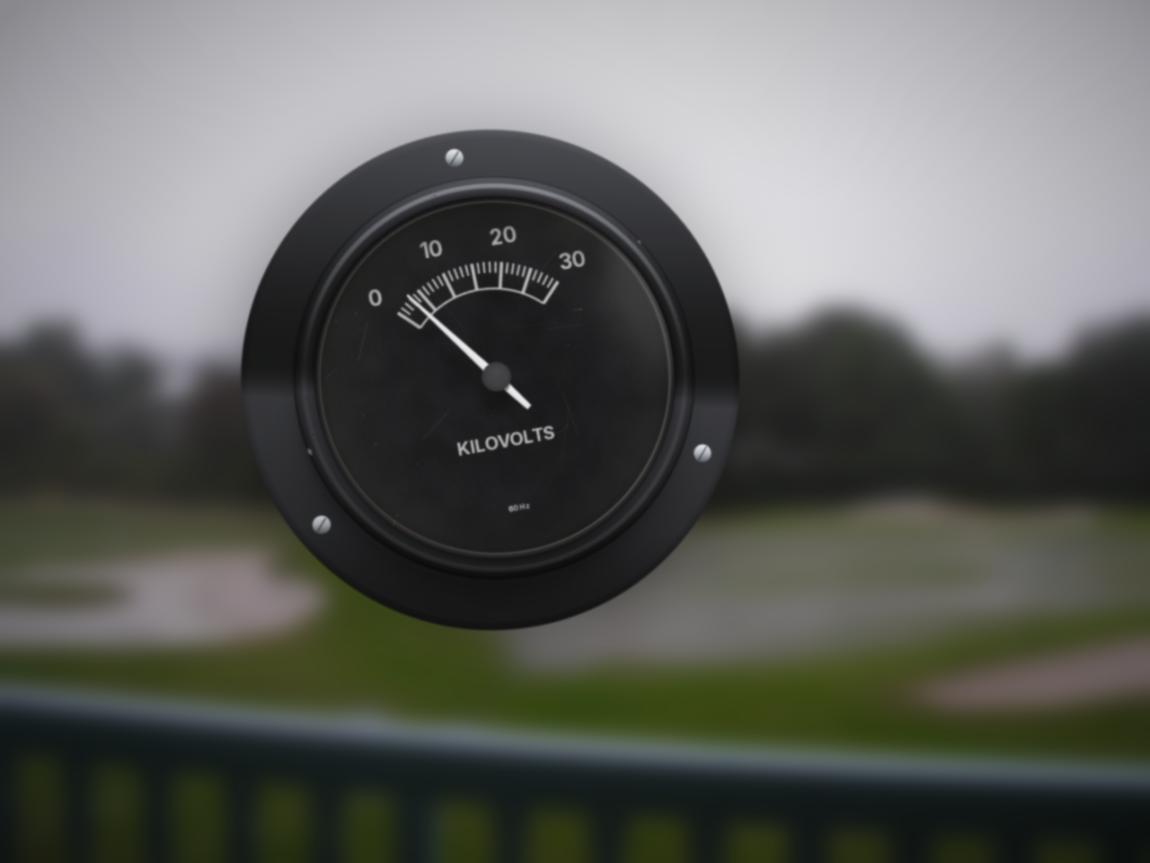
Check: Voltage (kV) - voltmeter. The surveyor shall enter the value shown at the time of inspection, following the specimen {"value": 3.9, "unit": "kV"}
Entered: {"value": 3, "unit": "kV"}
